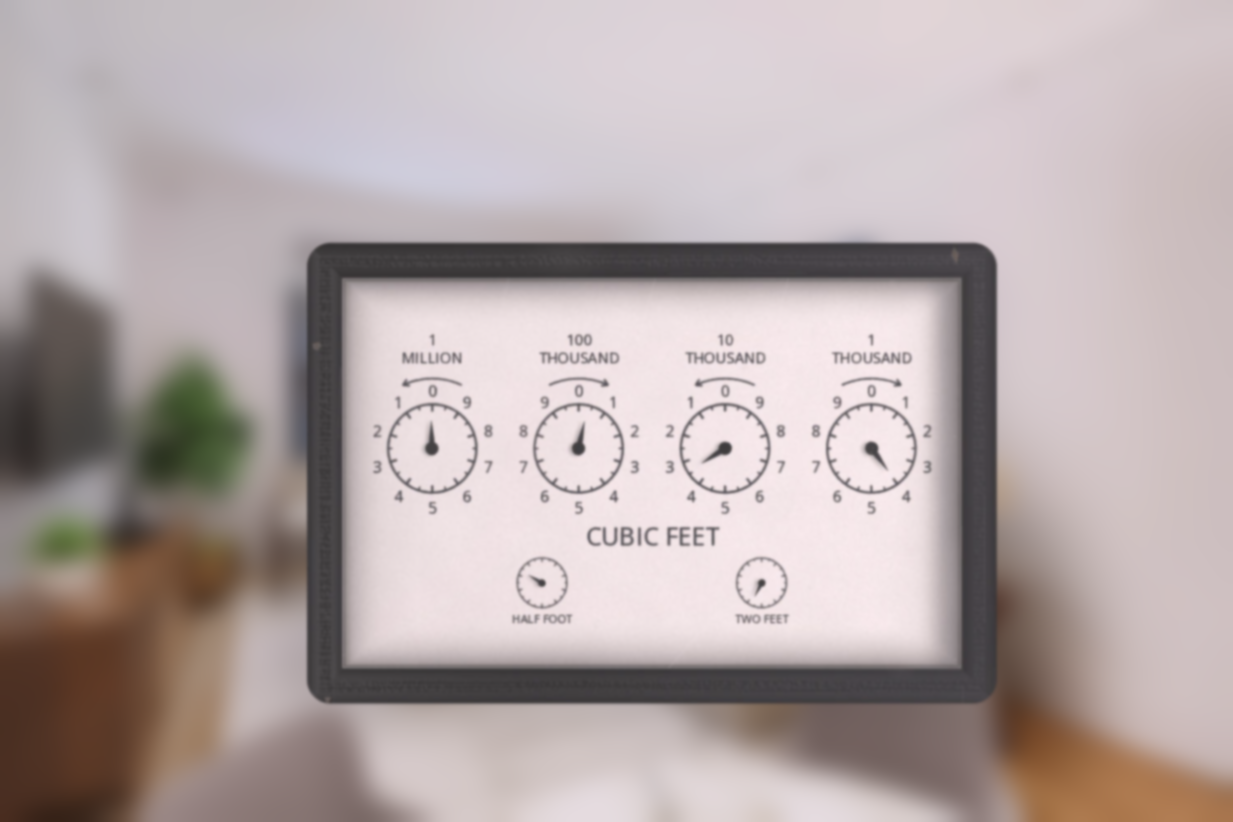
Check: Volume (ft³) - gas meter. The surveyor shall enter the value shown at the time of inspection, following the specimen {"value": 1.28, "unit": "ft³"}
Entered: {"value": 3400, "unit": "ft³"}
